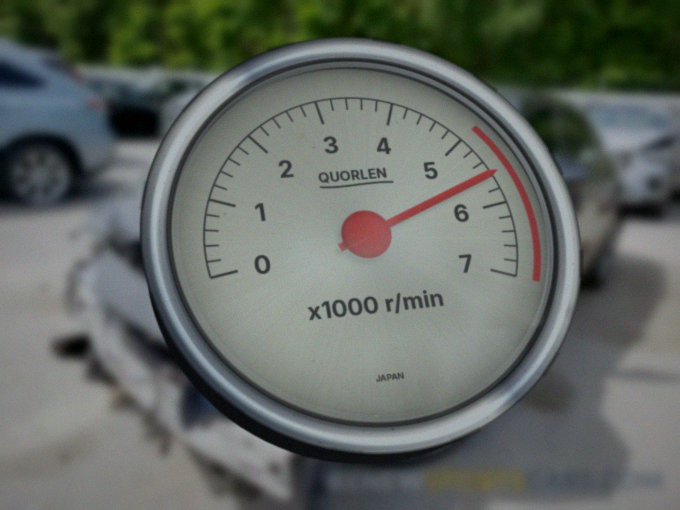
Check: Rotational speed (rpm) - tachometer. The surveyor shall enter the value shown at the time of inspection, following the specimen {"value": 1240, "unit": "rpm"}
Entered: {"value": 5600, "unit": "rpm"}
